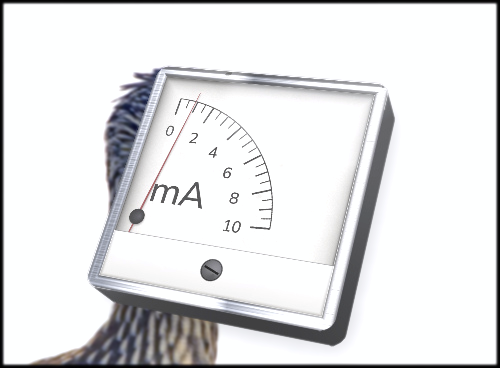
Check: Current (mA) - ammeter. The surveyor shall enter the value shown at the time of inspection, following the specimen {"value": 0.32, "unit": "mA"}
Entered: {"value": 1, "unit": "mA"}
